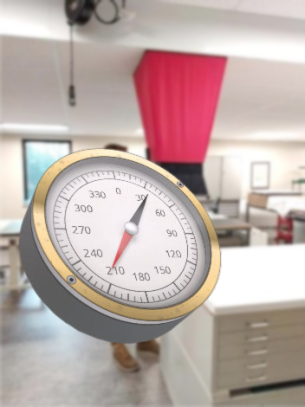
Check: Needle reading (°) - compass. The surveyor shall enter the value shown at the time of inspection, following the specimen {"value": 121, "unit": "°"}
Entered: {"value": 215, "unit": "°"}
